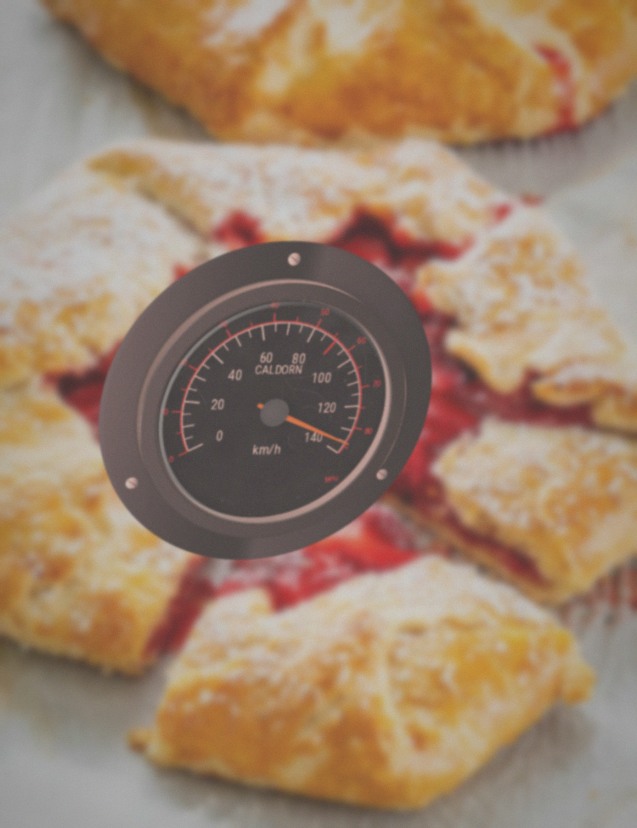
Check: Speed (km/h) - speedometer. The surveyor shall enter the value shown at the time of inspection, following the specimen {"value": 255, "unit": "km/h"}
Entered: {"value": 135, "unit": "km/h"}
